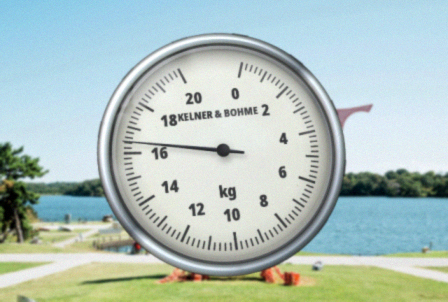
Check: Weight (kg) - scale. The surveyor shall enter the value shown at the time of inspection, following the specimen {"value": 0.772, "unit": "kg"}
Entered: {"value": 16.4, "unit": "kg"}
